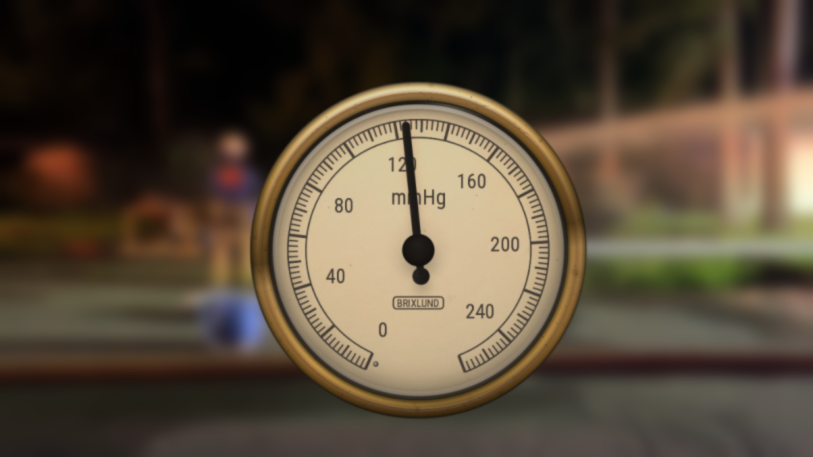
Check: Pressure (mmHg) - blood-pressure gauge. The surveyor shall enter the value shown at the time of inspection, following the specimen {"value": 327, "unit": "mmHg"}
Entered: {"value": 124, "unit": "mmHg"}
